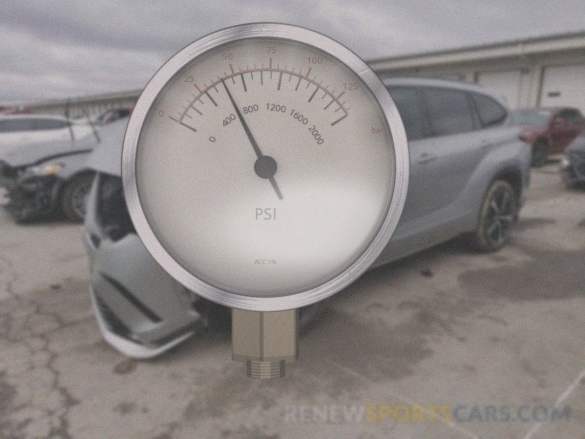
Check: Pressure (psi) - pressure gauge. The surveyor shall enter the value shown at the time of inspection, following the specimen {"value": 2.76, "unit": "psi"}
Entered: {"value": 600, "unit": "psi"}
